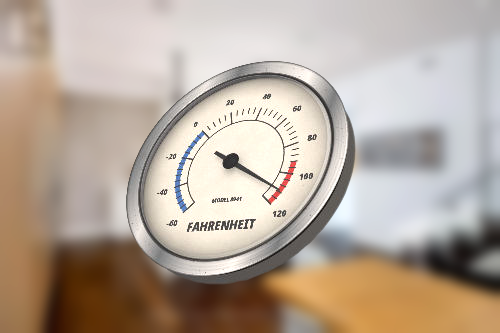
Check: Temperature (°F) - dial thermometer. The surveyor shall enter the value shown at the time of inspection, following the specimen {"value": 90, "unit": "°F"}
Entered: {"value": 112, "unit": "°F"}
